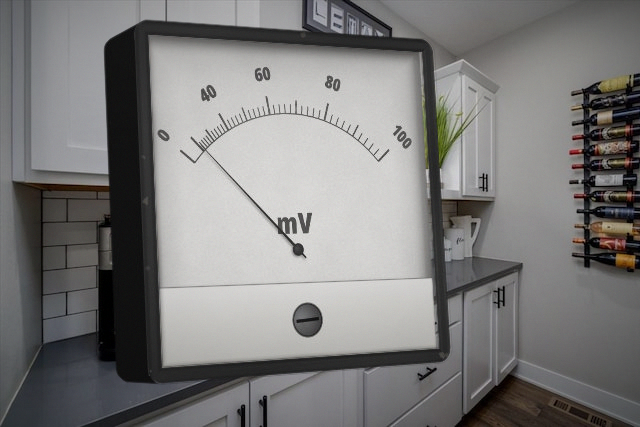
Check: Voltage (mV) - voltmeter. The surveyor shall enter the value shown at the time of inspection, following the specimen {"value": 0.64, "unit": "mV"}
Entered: {"value": 20, "unit": "mV"}
